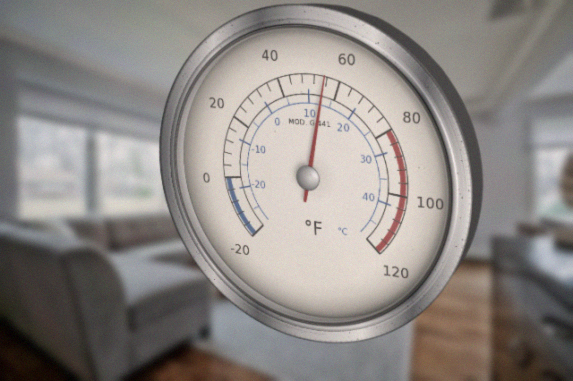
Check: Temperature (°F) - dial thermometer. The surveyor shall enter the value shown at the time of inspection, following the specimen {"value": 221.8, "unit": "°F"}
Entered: {"value": 56, "unit": "°F"}
